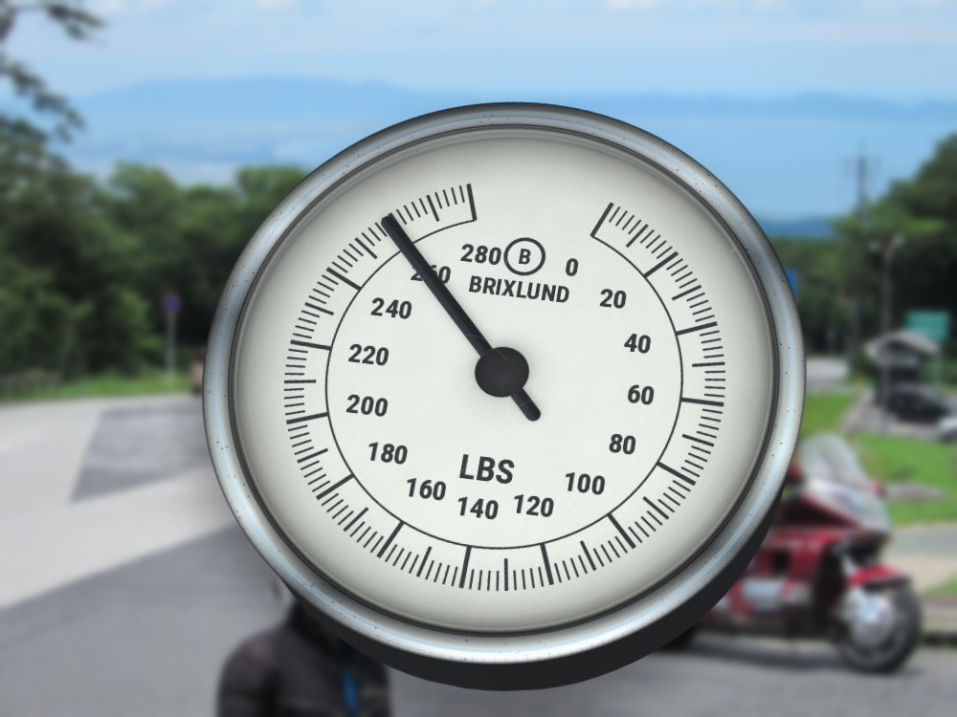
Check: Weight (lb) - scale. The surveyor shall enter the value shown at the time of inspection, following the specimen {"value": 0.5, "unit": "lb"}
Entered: {"value": 258, "unit": "lb"}
